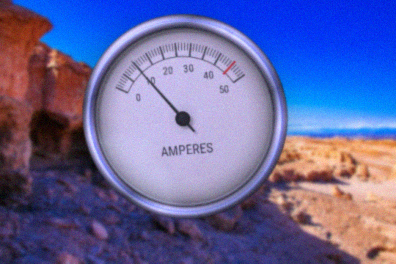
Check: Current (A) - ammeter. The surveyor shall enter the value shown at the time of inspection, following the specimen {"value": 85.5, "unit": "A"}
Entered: {"value": 10, "unit": "A"}
